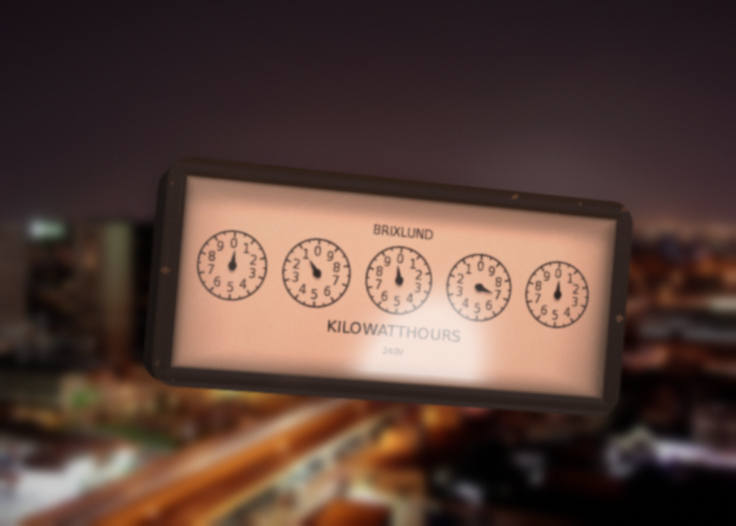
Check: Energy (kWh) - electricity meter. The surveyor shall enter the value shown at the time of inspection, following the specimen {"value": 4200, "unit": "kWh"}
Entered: {"value": 970, "unit": "kWh"}
